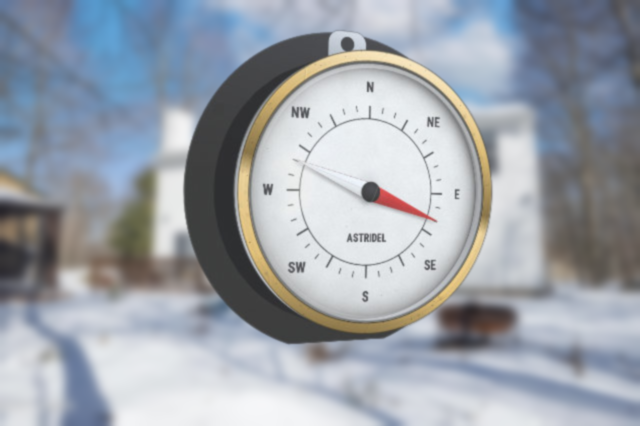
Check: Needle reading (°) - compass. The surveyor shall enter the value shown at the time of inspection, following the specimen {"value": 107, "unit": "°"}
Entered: {"value": 110, "unit": "°"}
